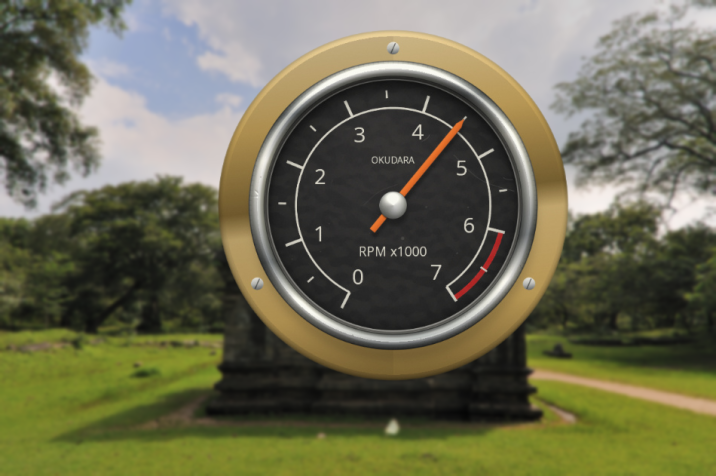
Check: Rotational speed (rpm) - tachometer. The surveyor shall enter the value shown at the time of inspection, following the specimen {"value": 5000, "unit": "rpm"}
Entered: {"value": 4500, "unit": "rpm"}
